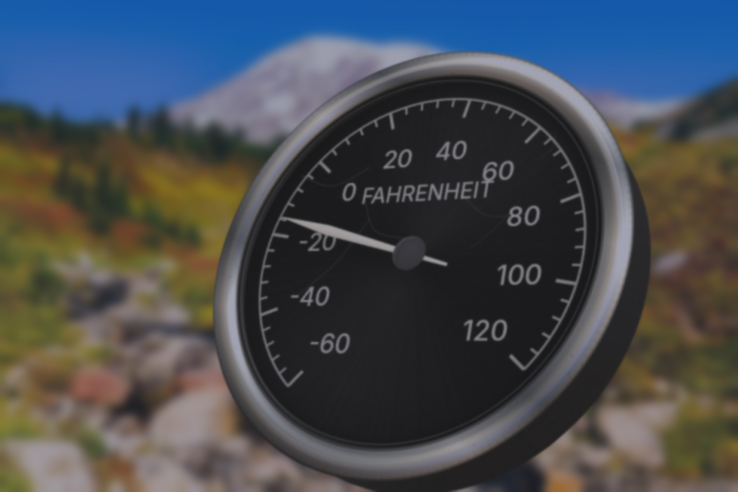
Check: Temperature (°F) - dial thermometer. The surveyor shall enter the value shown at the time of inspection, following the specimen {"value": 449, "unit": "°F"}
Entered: {"value": -16, "unit": "°F"}
